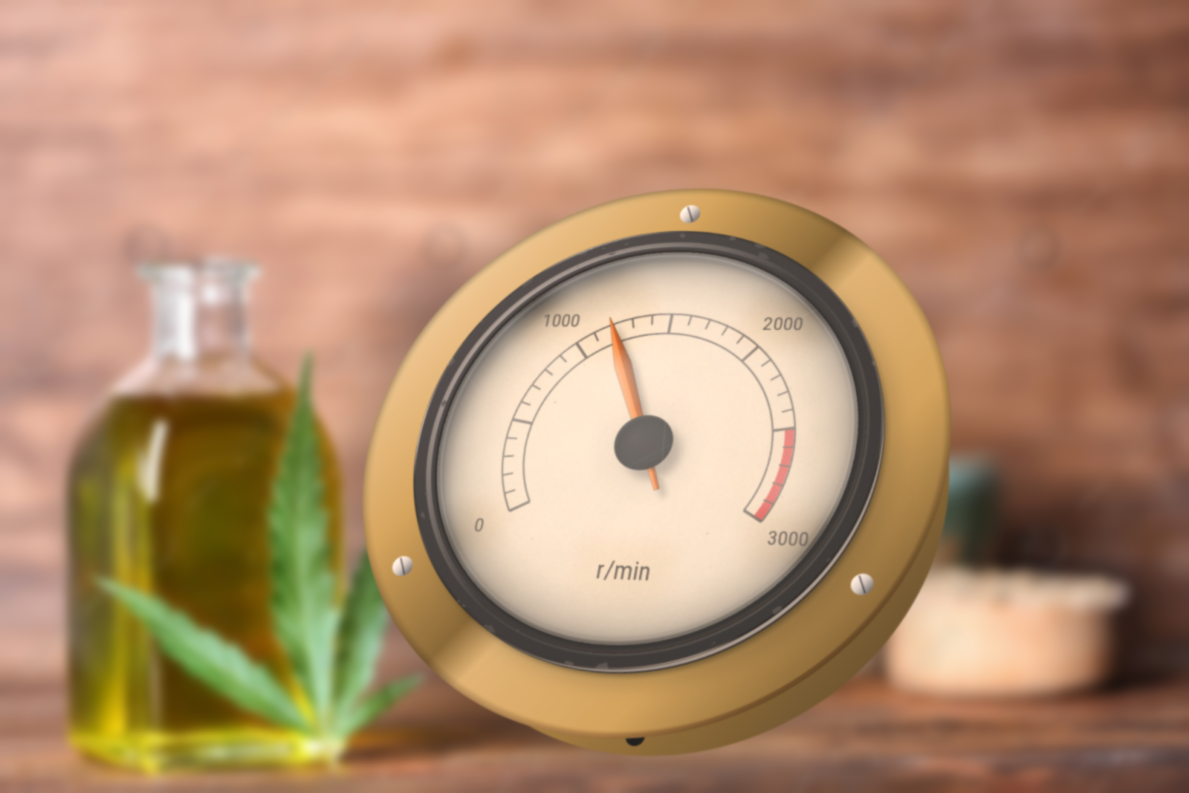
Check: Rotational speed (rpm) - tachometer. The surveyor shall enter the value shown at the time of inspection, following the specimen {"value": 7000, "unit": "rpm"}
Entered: {"value": 1200, "unit": "rpm"}
